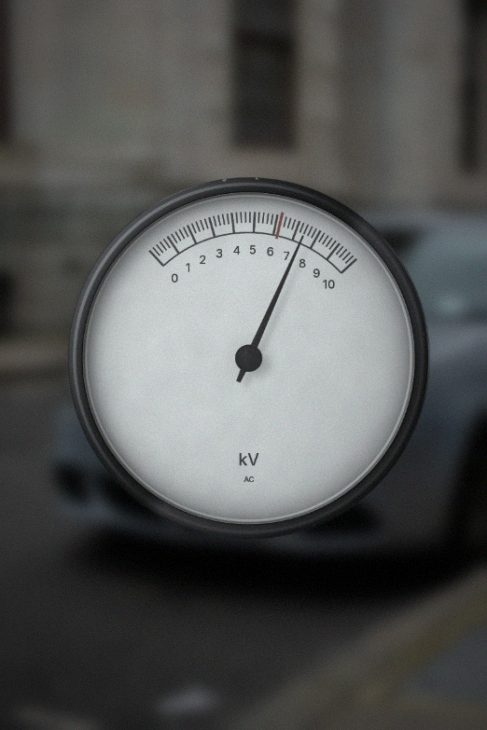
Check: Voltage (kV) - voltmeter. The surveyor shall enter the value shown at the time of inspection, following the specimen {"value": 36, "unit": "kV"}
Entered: {"value": 7.4, "unit": "kV"}
